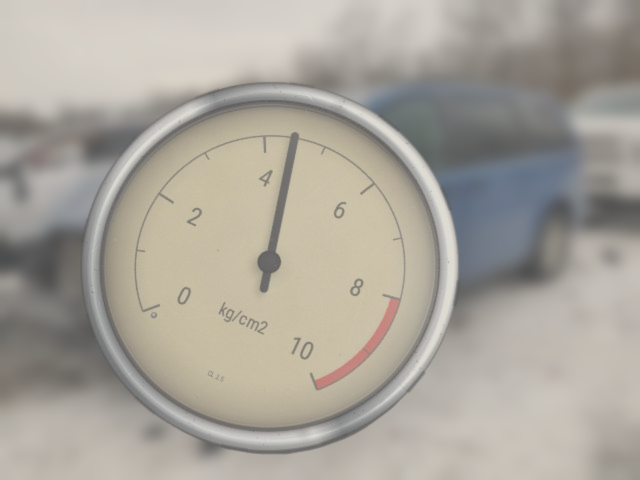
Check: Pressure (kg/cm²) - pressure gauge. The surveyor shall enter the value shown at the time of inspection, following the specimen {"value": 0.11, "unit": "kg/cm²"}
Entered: {"value": 4.5, "unit": "kg/cm²"}
